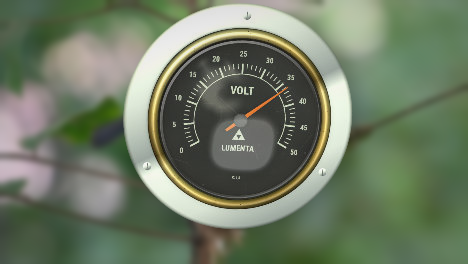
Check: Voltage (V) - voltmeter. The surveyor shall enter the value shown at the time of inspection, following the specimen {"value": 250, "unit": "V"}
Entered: {"value": 36, "unit": "V"}
